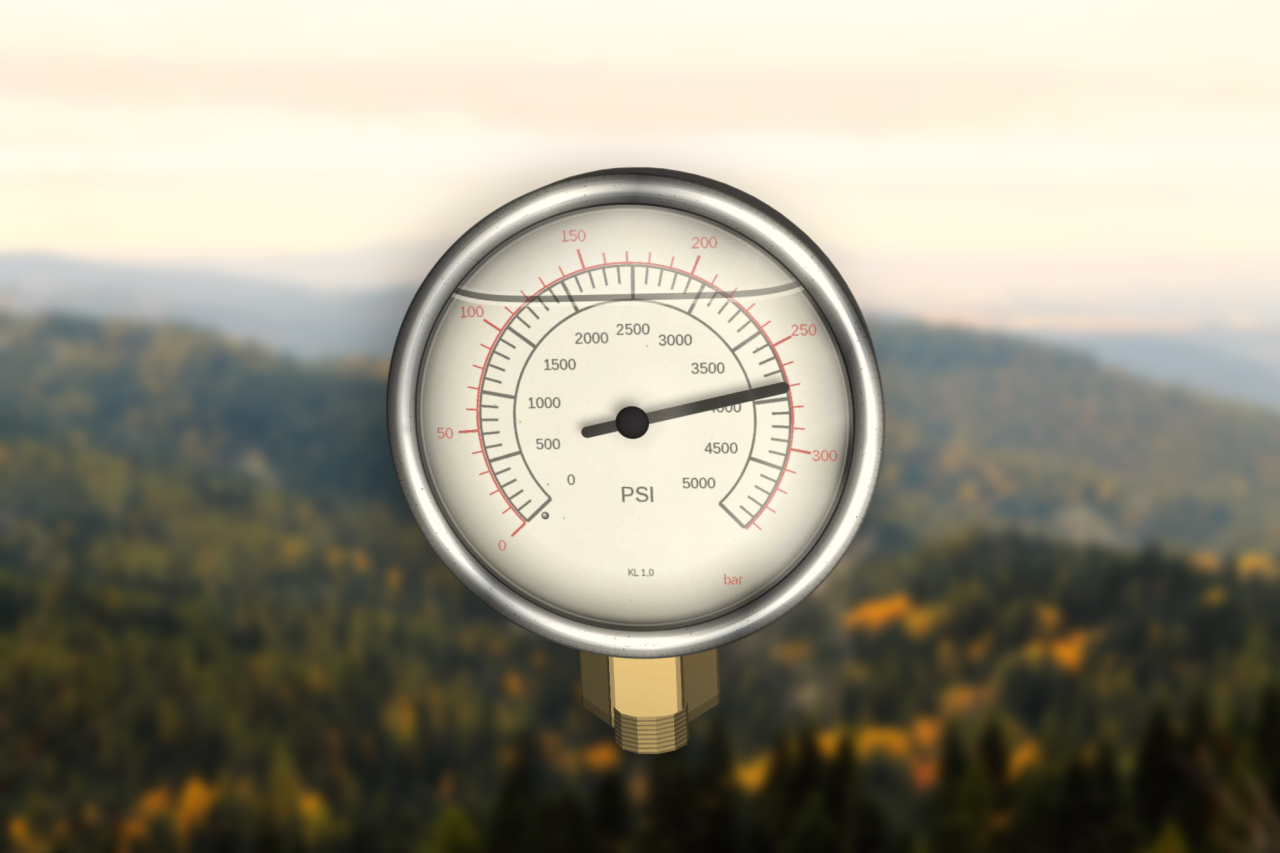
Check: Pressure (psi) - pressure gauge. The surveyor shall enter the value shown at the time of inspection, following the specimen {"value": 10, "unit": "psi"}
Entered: {"value": 3900, "unit": "psi"}
